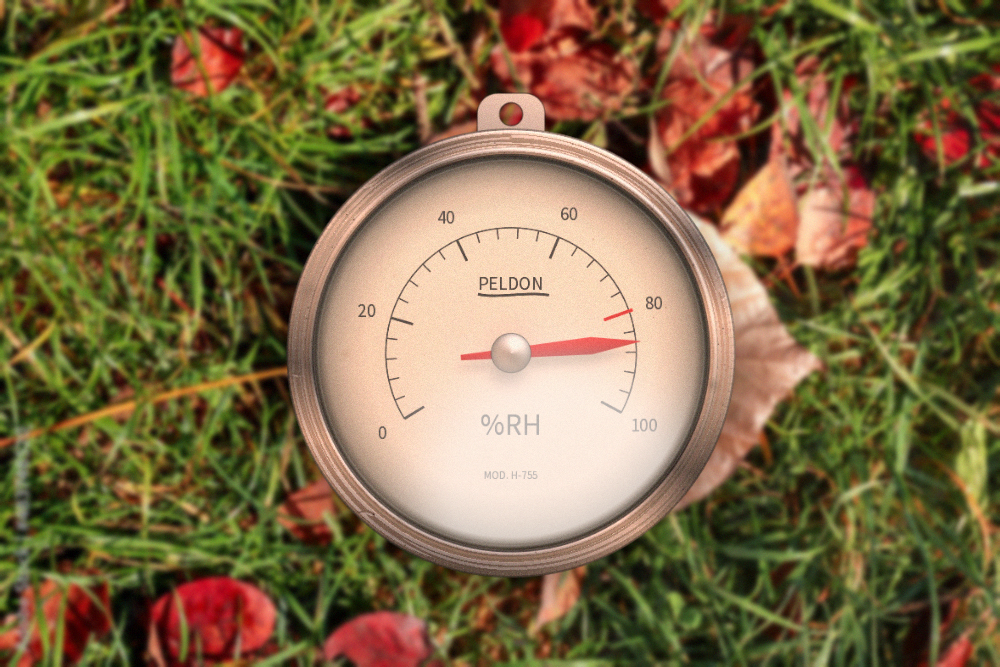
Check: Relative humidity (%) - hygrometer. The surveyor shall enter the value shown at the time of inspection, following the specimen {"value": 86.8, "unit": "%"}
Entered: {"value": 86, "unit": "%"}
